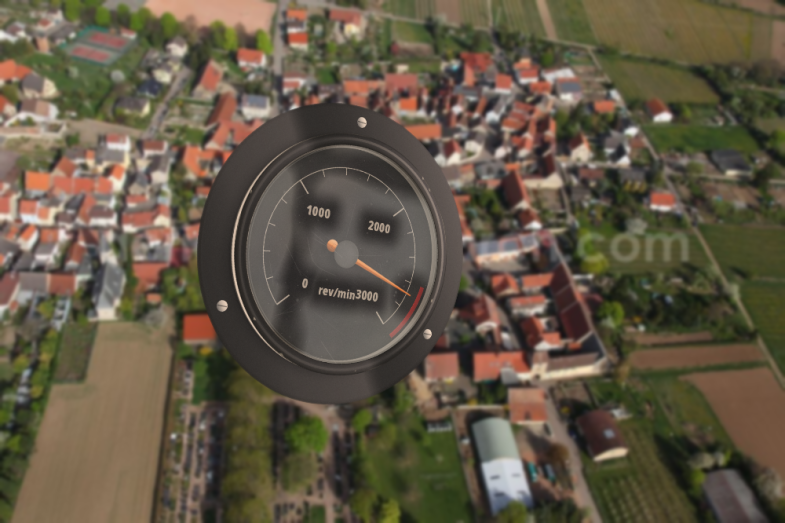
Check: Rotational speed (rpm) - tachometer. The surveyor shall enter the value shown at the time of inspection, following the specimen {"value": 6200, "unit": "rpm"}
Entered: {"value": 2700, "unit": "rpm"}
